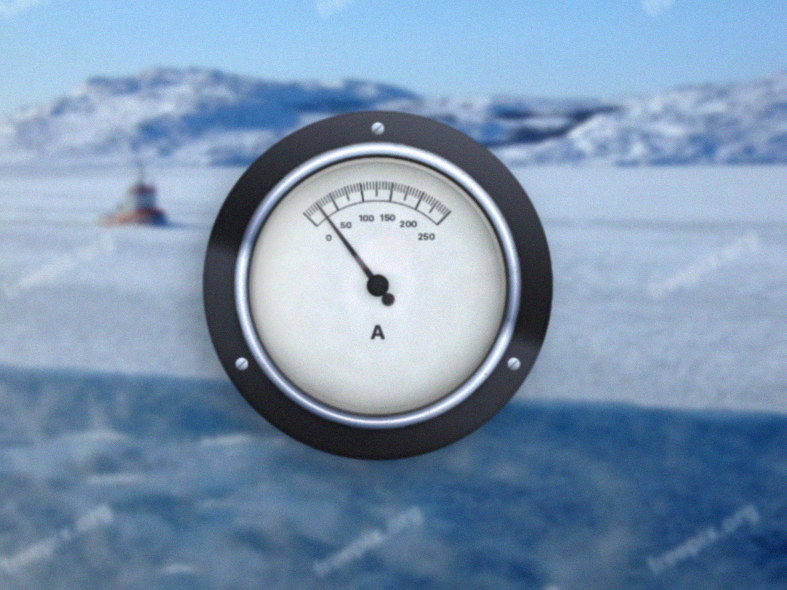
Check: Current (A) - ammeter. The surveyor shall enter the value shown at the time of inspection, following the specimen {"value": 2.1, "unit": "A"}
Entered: {"value": 25, "unit": "A"}
